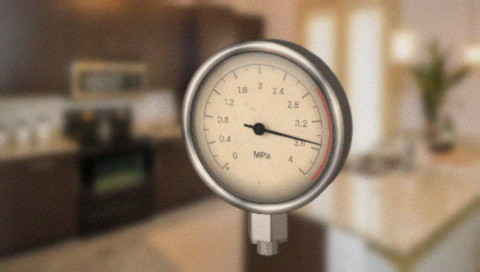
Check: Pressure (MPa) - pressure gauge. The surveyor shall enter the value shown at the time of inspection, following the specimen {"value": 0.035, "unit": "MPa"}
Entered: {"value": 3.5, "unit": "MPa"}
